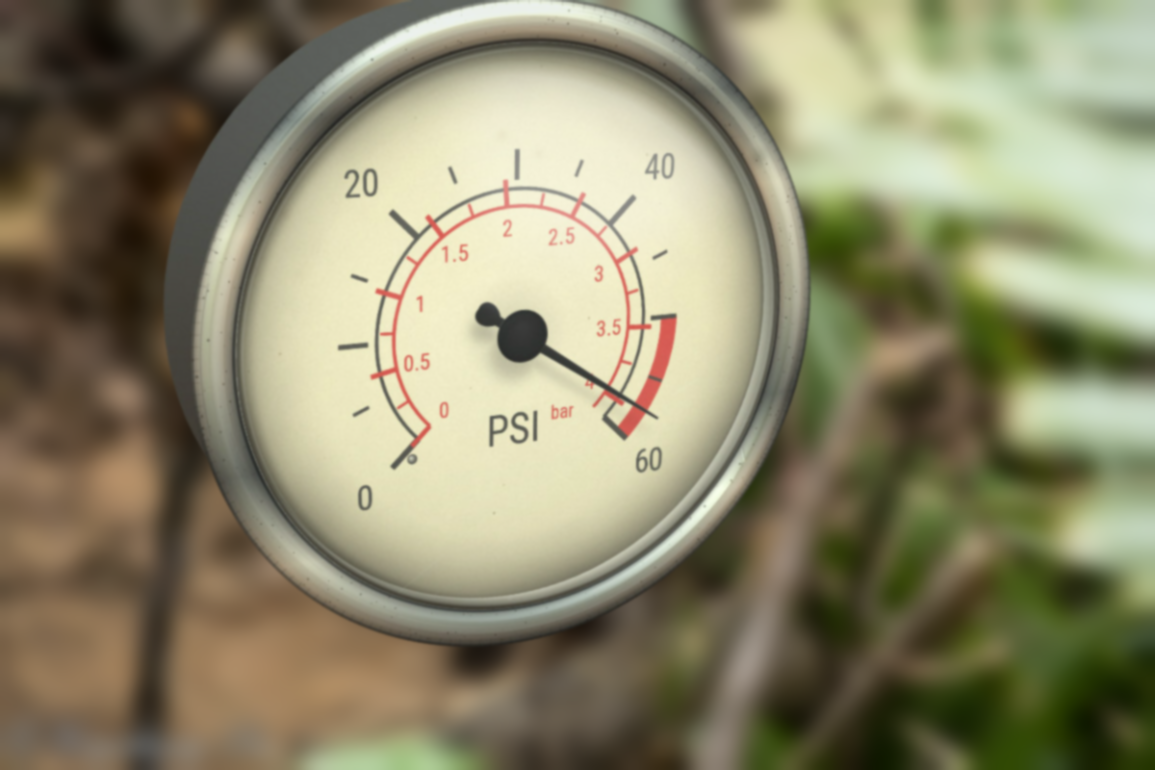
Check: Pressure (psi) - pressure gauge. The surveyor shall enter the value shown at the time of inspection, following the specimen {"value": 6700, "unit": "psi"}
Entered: {"value": 57.5, "unit": "psi"}
